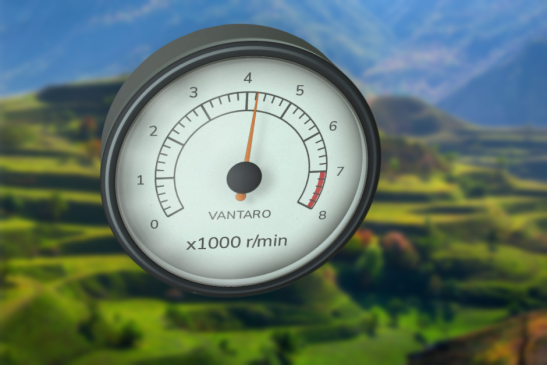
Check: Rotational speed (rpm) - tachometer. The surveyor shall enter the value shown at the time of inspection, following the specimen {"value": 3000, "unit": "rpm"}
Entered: {"value": 4200, "unit": "rpm"}
